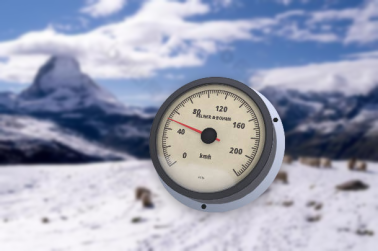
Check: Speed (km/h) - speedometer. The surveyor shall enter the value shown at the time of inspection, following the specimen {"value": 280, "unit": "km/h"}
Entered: {"value": 50, "unit": "km/h"}
